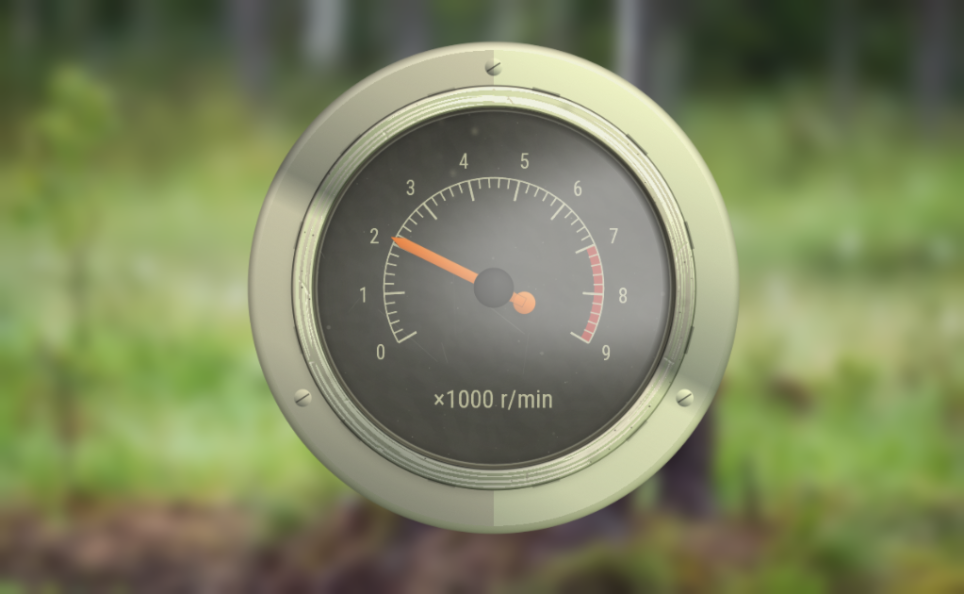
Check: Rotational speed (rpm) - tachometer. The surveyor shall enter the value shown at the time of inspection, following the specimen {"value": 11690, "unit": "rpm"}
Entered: {"value": 2100, "unit": "rpm"}
